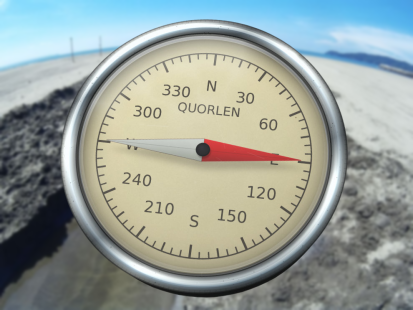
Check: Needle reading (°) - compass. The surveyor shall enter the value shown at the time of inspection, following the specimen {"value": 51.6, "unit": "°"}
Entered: {"value": 90, "unit": "°"}
